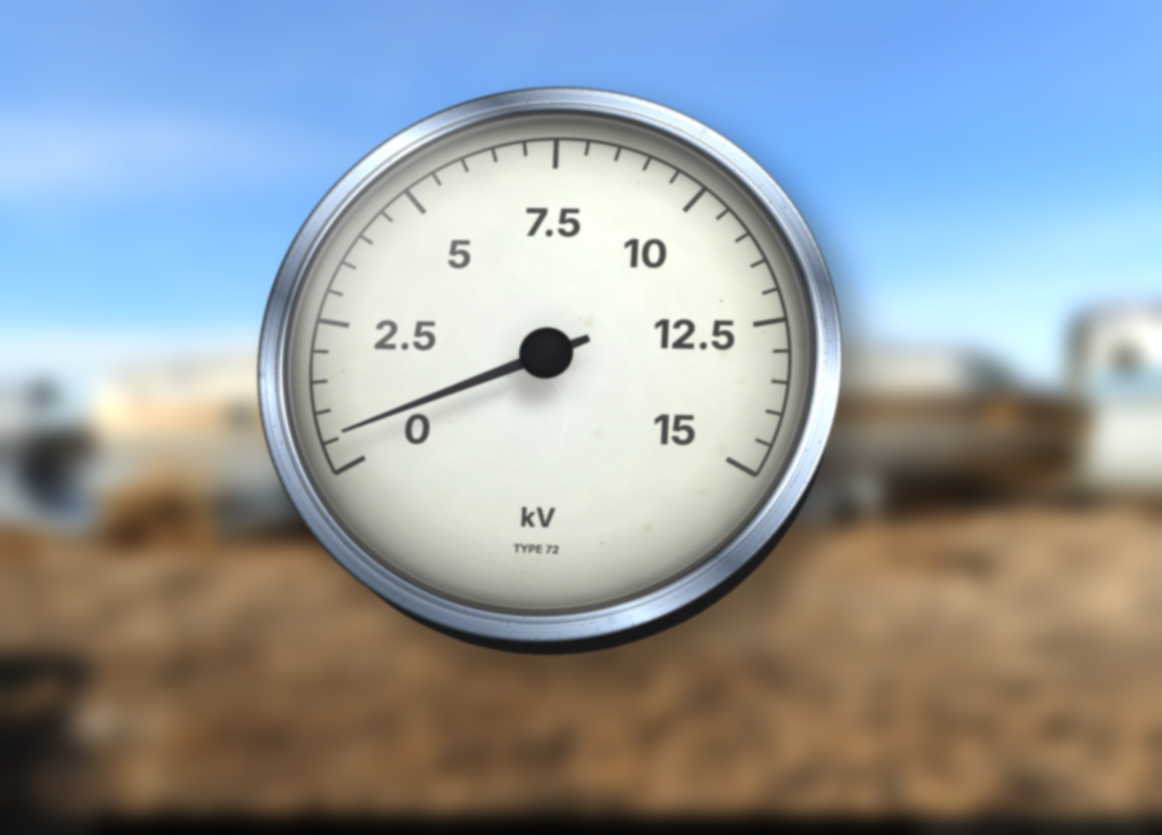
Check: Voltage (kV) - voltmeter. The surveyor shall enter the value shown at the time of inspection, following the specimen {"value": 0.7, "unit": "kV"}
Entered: {"value": 0.5, "unit": "kV"}
